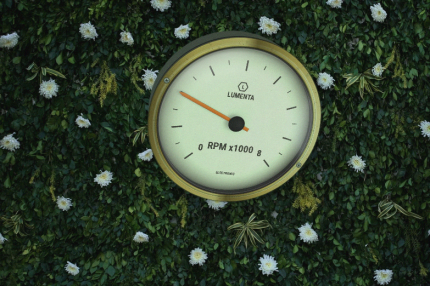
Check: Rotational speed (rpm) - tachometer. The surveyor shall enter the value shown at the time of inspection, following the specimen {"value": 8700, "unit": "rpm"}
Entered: {"value": 2000, "unit": "rpm"}
